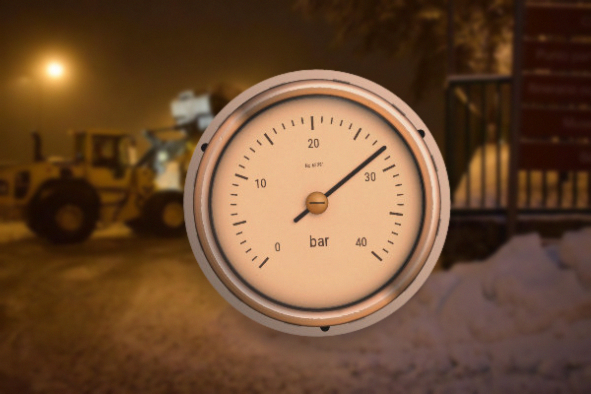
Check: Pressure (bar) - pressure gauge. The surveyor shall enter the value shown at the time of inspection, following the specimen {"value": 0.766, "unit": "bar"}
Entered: {"value": 28, "unit": "bar"}
